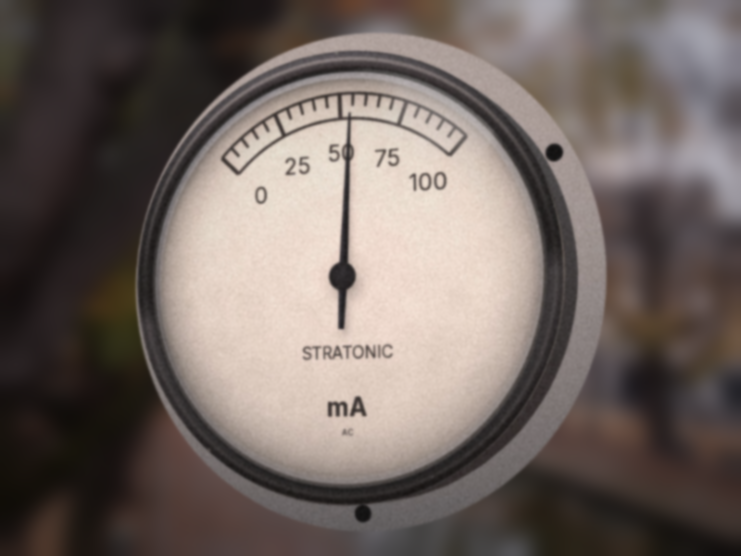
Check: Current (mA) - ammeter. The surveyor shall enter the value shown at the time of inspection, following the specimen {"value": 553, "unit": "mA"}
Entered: {"value": 55, "unit": "mA"}
